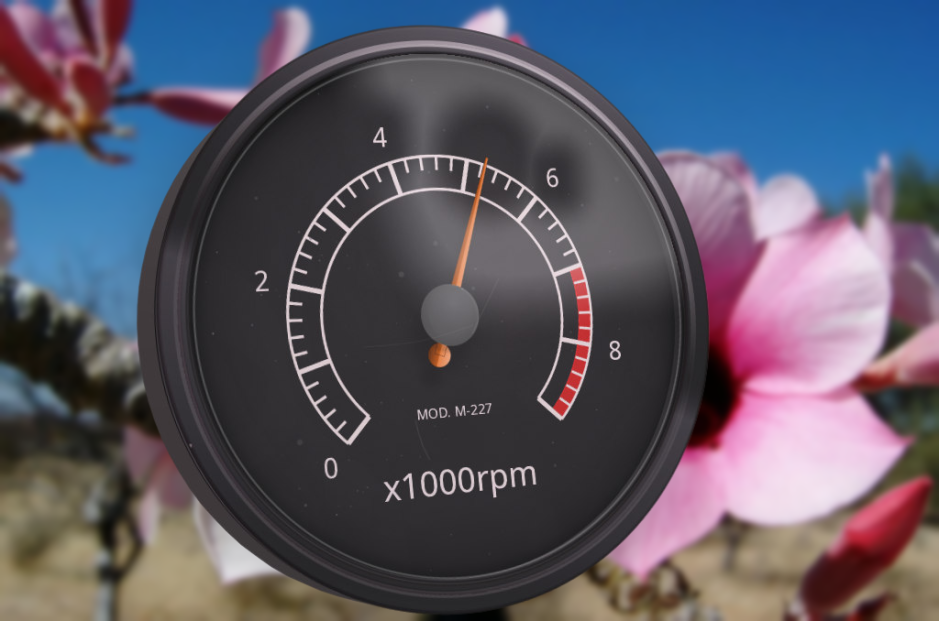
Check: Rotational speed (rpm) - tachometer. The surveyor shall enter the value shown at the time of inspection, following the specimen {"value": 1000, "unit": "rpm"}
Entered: {"value": 5200, "unit": "rpm"}
